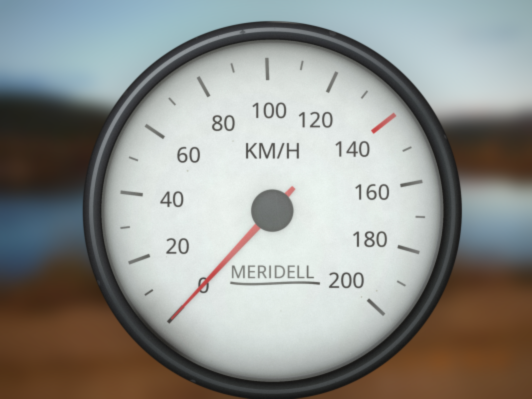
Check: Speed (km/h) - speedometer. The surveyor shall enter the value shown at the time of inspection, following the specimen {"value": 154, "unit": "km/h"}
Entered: {"value": 0, "unit": "km/h"}
